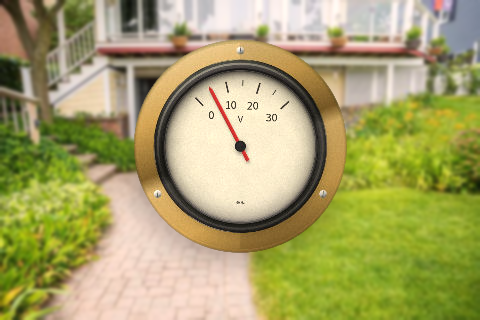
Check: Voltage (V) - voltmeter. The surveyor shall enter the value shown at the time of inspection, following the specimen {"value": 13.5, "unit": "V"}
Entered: {"value": 5, "unit": "V"}
